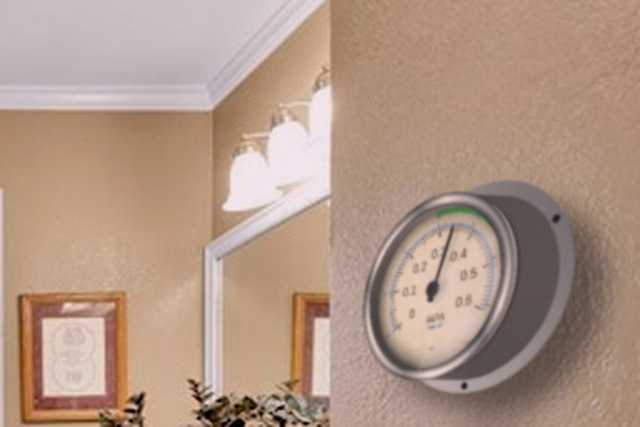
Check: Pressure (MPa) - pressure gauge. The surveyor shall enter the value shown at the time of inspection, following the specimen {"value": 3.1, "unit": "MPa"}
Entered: {"value": 0.35, "unit": "MPa"}
